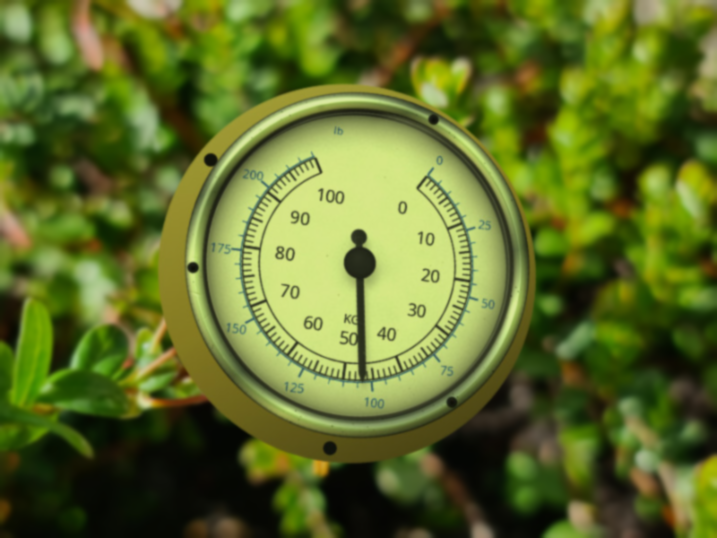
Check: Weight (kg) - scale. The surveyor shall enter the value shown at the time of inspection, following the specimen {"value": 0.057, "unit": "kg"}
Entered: {"value": 47, "unit": "kg"}
